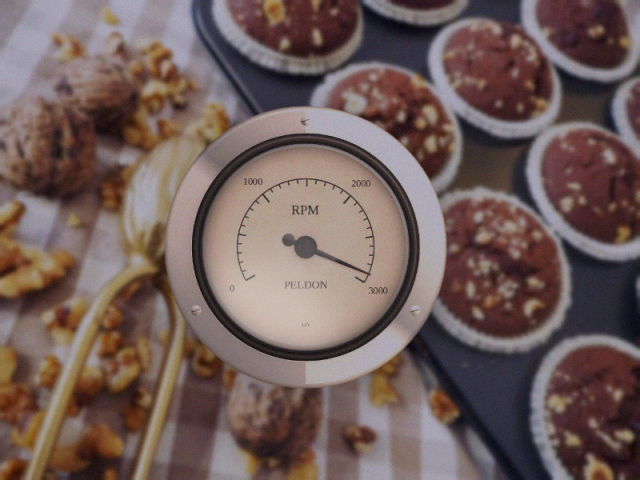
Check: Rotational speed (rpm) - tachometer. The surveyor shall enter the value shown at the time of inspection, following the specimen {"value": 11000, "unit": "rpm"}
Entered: {"value": 2900, "unit": "rpm"}
